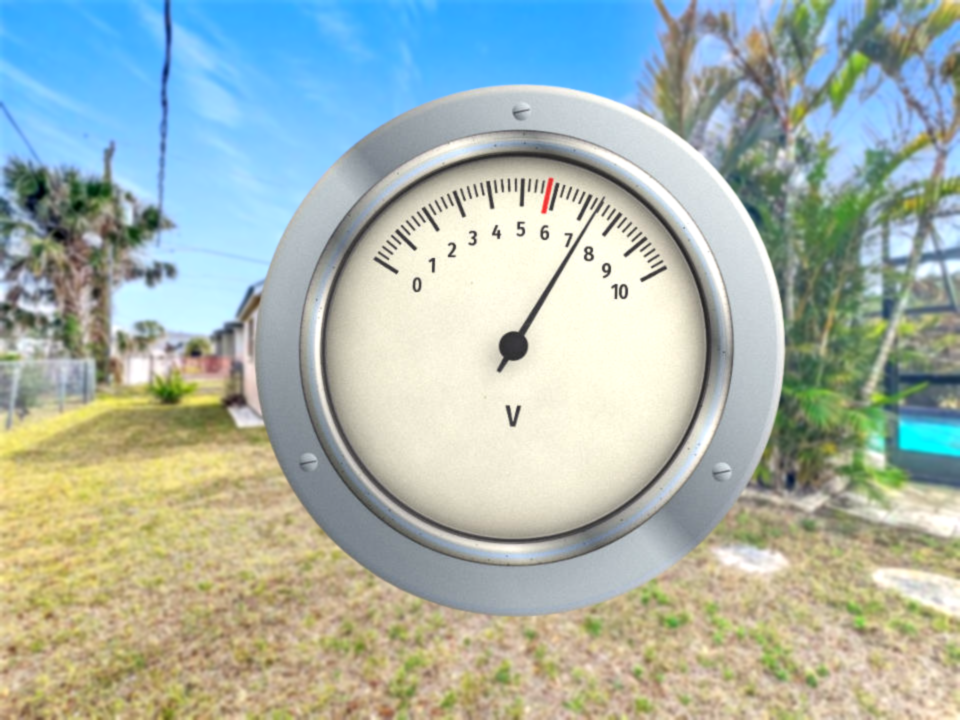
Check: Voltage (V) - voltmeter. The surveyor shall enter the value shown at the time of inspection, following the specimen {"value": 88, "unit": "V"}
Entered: {"value": 7.4, "unit": "V"}
